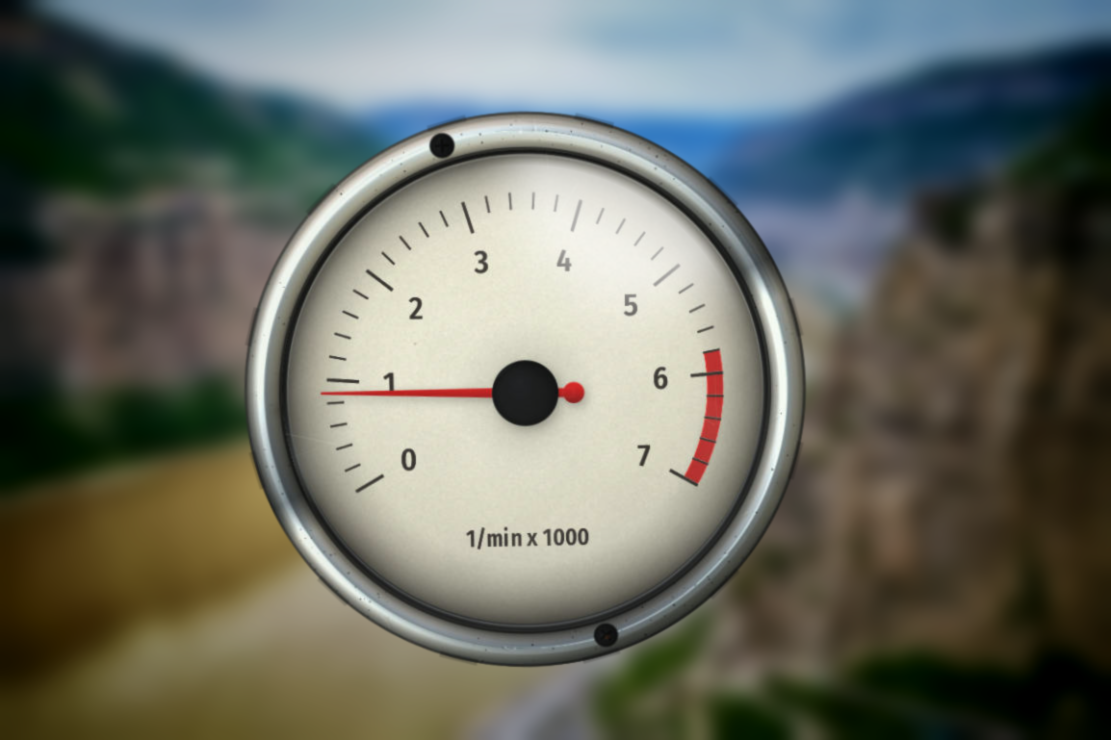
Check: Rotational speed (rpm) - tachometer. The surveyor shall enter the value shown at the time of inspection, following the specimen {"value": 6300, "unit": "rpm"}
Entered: {"value": 900, "unit": "rpm"}
